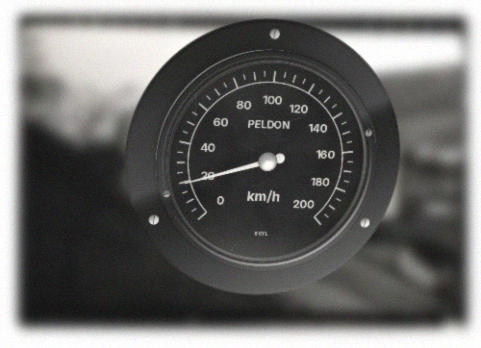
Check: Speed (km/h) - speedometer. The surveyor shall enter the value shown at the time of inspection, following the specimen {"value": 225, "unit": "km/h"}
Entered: {"value": 20, "unit": "km/h"}
